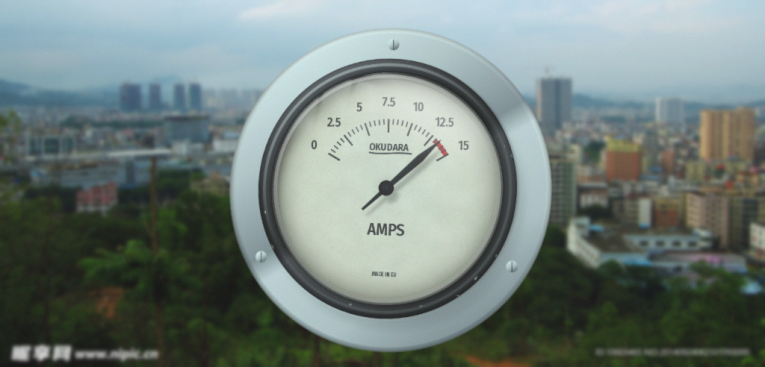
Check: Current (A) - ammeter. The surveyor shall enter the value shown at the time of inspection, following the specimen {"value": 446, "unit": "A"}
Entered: {"value": 13.5, "unit": "A"}
